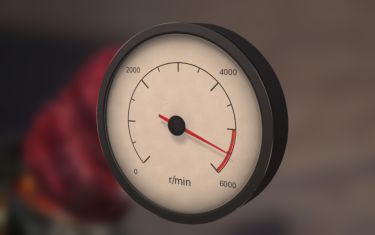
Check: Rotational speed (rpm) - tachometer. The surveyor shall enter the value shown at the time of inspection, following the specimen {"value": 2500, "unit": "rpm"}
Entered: {"value": 5500, "unit": "rpm"}
